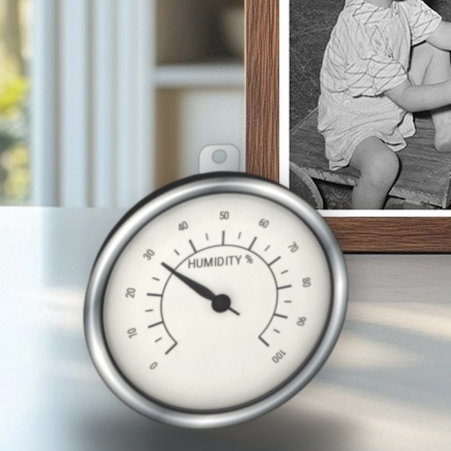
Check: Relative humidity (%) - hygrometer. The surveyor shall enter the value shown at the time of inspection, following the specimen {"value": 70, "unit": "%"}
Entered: {"value": 30, "unit": "%"}
